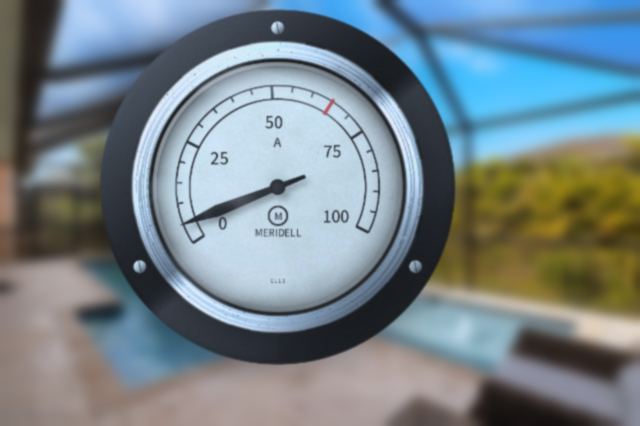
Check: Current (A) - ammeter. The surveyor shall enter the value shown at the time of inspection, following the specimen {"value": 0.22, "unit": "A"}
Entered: {"value": 5, "unit": "A"}
